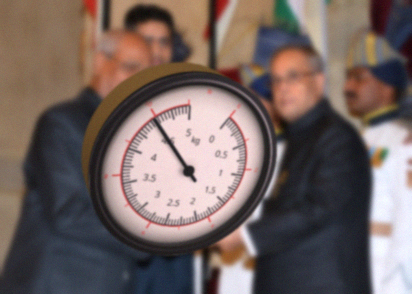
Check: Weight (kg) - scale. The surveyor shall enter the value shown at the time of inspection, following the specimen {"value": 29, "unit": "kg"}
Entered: {"value": 4.5, "unit": "kg"}
